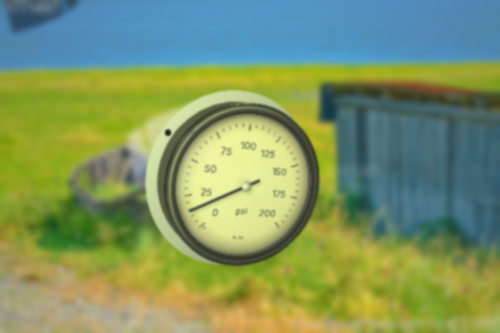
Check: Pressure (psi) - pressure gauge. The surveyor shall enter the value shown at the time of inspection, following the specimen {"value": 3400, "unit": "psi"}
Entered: {"value": 15, "unit": "psi"}
